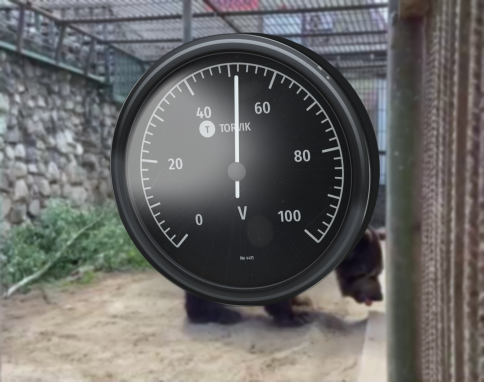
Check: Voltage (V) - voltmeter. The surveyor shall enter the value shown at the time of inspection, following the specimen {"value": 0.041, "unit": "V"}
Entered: {"value": 52, "unit": "V"}
